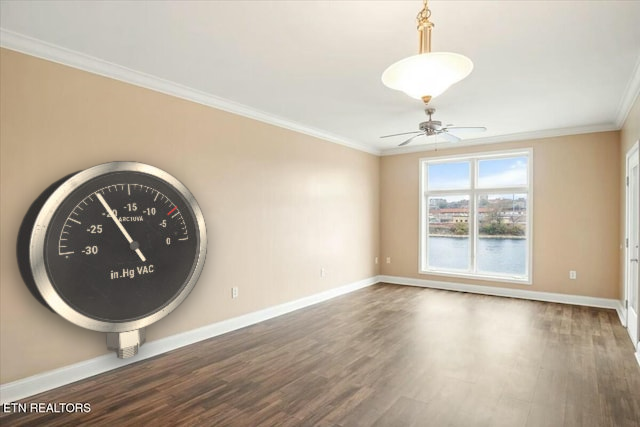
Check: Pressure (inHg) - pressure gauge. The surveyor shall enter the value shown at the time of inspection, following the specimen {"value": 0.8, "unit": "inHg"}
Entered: {"value": -20, "unit": "inHg"}
